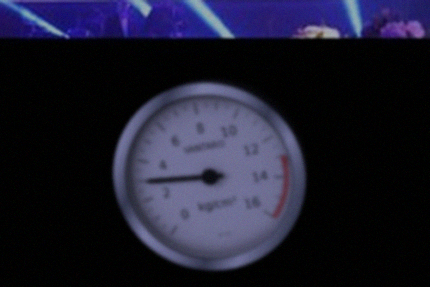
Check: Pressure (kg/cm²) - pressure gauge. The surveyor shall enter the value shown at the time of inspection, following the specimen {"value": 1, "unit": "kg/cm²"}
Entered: {"value": 3, "unit": "kg/cm²"}
